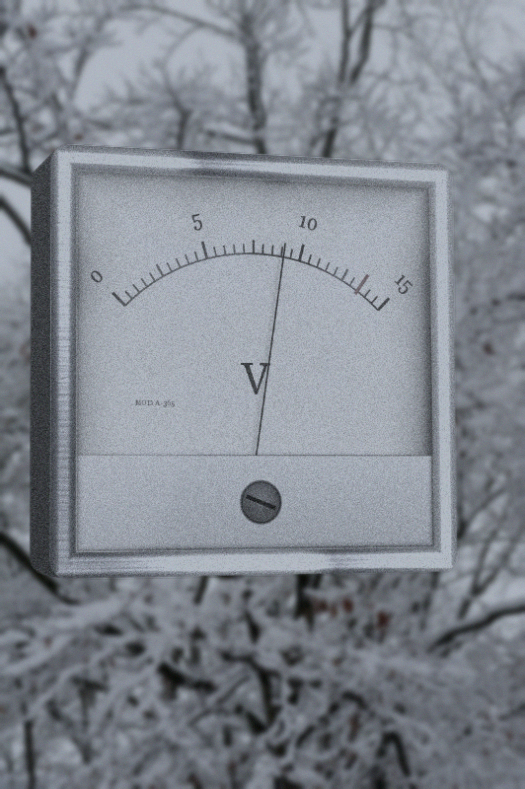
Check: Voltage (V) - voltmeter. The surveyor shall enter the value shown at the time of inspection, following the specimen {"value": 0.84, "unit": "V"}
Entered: {"value": 9, "unit": "V"}
